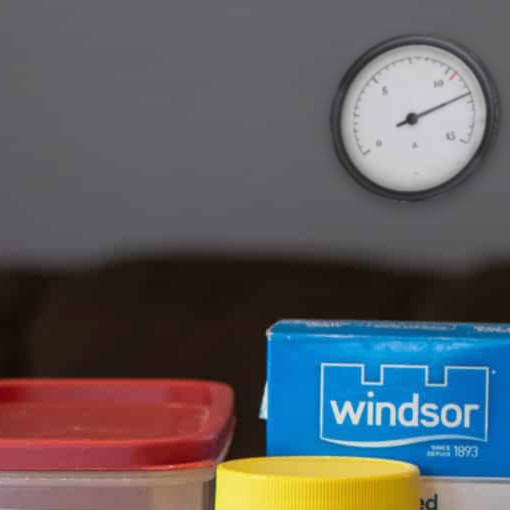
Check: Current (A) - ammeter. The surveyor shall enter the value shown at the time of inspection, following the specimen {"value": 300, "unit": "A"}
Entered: {"value": 12, "unit": "A"}
